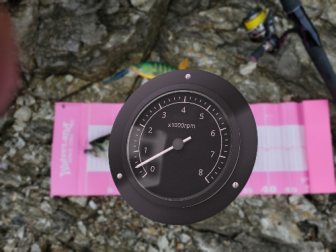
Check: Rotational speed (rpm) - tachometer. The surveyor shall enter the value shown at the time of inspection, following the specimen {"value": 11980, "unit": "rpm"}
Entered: {"value": 400, "unit": "rpm"}
